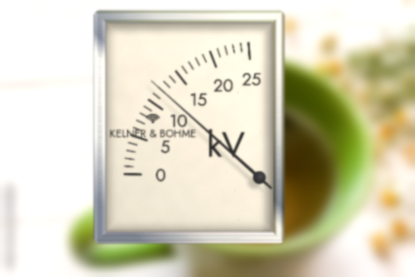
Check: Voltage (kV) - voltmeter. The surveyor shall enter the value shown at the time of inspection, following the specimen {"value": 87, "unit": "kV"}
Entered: {"value": 12, "unit": "kV"}
